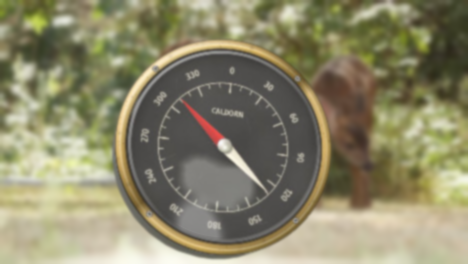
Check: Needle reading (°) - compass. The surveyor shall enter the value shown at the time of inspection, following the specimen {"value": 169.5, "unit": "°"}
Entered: {"value": 310, "unit": "°"}
